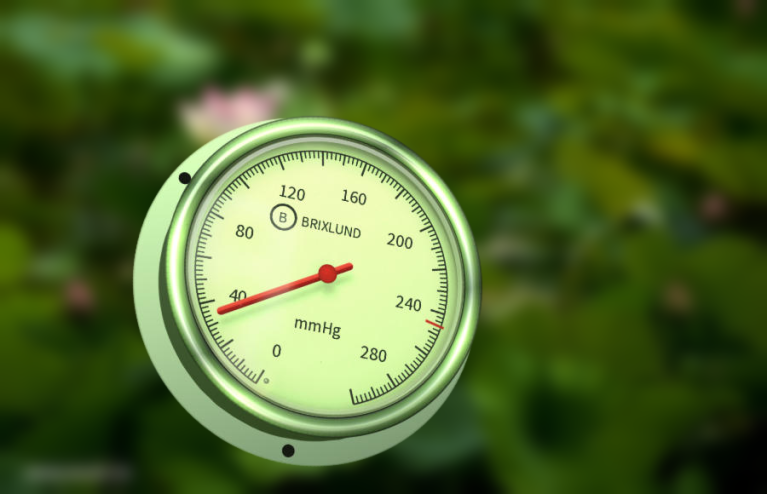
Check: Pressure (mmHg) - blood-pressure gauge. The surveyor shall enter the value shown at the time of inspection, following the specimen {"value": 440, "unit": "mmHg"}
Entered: {"value": 34, "unit": "mmHg"}
